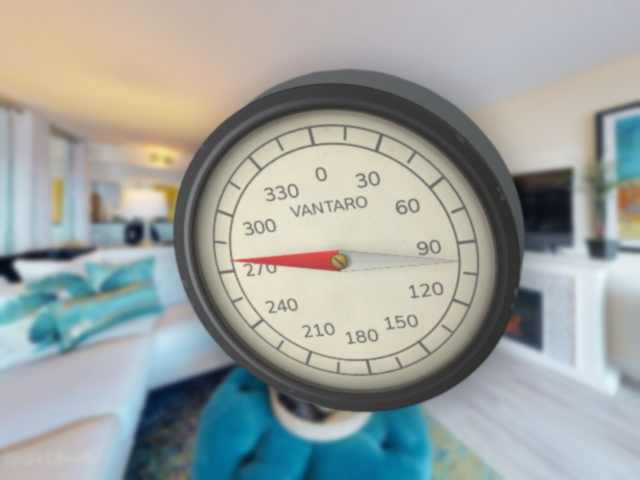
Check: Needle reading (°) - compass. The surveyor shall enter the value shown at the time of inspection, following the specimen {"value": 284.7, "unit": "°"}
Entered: {"value": 277.5, "unit": "°"}
